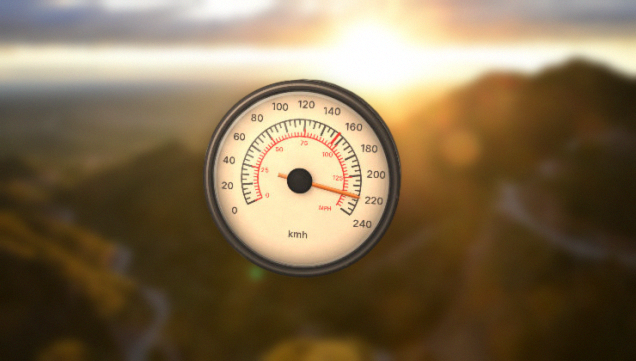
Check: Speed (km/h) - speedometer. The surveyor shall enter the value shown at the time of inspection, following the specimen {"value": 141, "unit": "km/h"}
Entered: {"value": 220, "unit": "km/h"}
